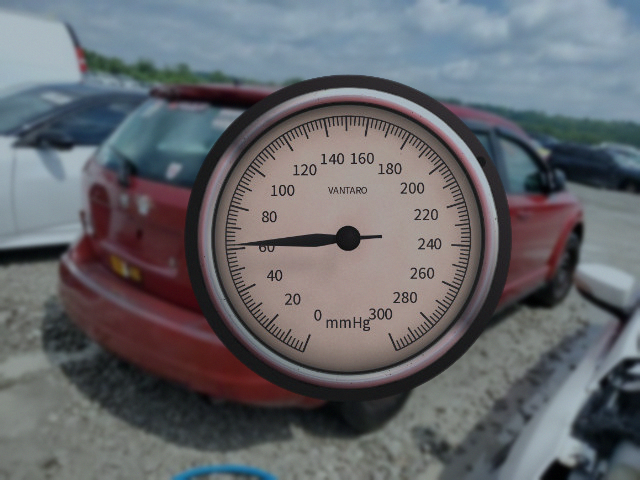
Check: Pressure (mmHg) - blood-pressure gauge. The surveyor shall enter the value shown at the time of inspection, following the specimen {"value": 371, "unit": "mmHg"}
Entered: {"value": 62, "unit": "mmHg"}
